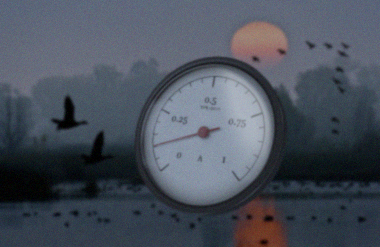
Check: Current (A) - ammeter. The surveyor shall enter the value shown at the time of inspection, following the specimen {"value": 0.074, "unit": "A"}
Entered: {"value": 0.1, "unit": "A"}
